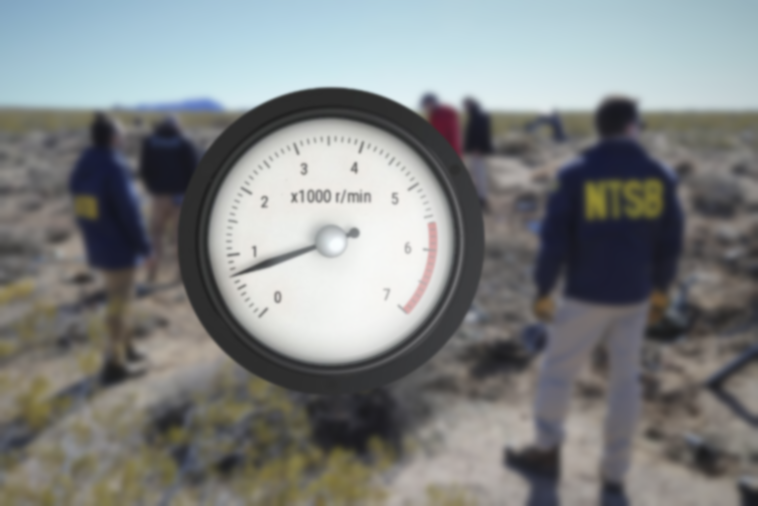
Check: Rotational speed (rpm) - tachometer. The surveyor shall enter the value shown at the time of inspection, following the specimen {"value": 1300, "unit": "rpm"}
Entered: {"value": 700, "unit": "rpm"}
